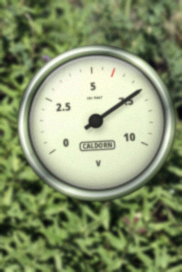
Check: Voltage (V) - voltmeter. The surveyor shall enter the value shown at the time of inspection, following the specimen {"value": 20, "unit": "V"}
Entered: {"value": 7.5, "unit": "V"}
